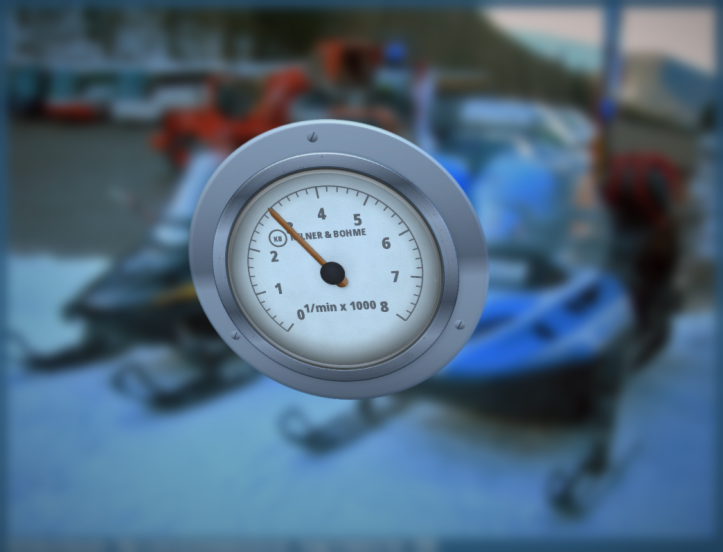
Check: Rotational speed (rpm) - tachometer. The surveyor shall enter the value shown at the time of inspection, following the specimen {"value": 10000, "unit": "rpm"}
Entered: {"value": 3000, "unit": "rpm"}
